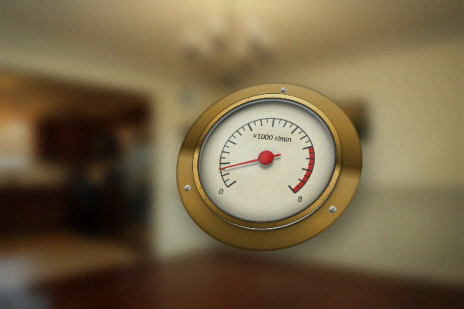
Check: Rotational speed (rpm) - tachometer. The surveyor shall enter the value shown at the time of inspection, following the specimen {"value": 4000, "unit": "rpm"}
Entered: {"value": 750, "unit": "rpm"}
